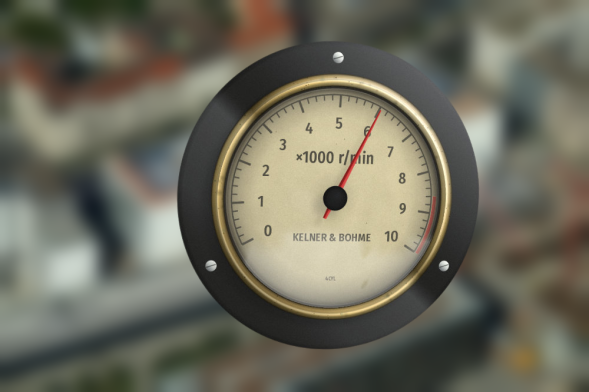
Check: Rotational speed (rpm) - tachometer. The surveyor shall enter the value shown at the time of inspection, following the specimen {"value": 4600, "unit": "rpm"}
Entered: {"value": 6000, "unit": "rpm"}
